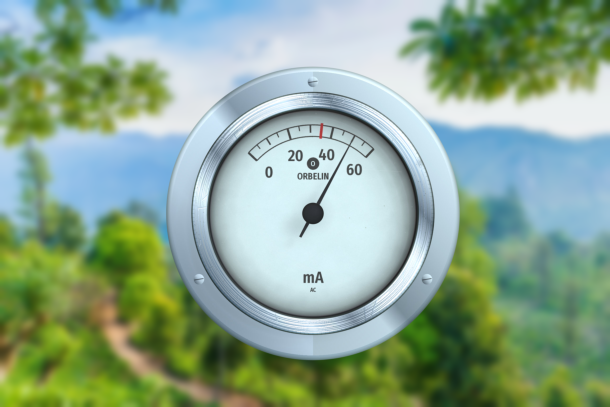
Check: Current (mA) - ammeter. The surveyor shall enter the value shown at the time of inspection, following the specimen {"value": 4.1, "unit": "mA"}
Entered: {"value": 50, "unit": "mA"}
